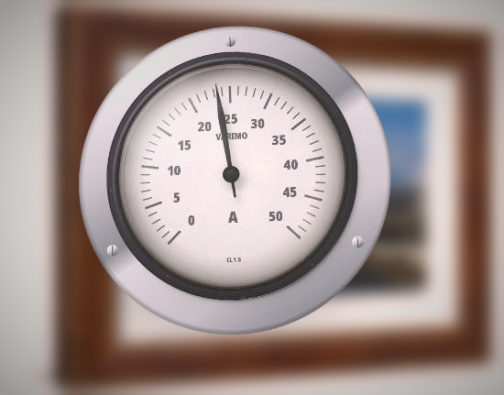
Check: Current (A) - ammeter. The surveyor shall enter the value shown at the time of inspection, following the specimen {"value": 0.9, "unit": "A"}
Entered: {"value": 23.5, "unit": "A"}
